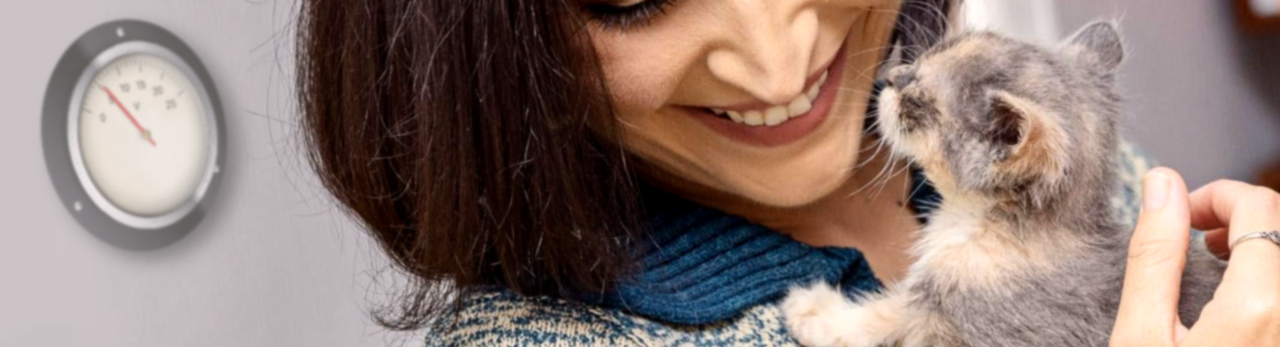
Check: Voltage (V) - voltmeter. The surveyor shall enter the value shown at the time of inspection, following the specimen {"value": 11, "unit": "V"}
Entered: {"value": 5, "unit": "V"}
